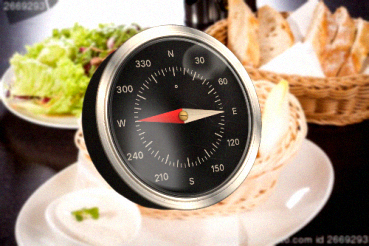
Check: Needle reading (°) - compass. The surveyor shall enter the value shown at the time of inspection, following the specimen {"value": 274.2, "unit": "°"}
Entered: {"value": 270, "unit": "°"}
